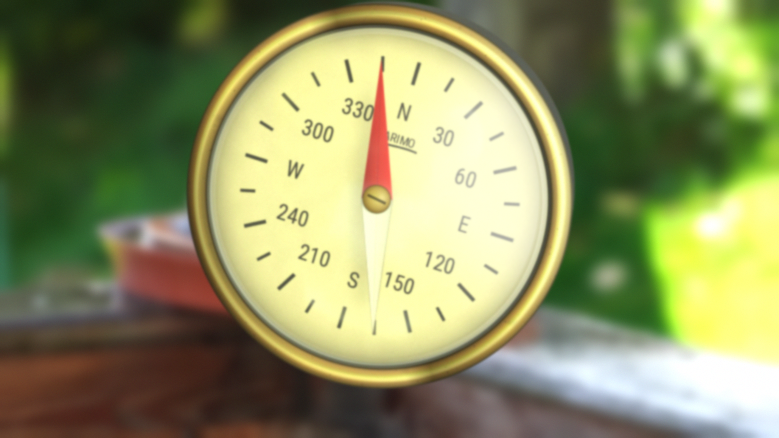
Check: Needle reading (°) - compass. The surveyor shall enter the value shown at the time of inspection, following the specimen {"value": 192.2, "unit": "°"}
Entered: {"value": 345, "unit": "°"}
